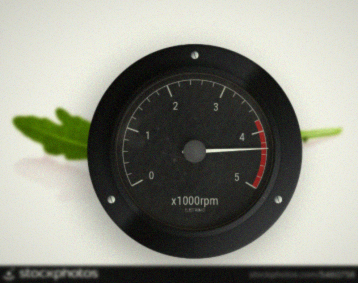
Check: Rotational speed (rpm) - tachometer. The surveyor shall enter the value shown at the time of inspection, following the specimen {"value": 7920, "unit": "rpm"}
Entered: {"value": 4300, "unit": "rpm"}
